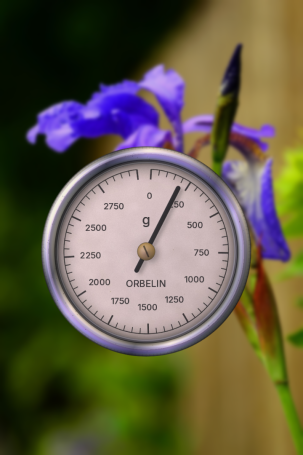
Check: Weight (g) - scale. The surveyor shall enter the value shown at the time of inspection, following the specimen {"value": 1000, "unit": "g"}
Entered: {"value": 200, "unit": "g"}
